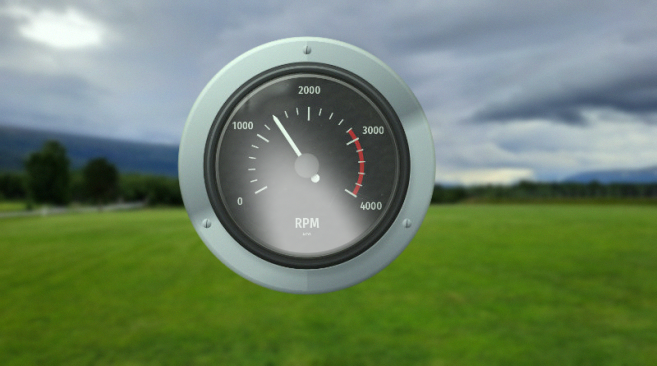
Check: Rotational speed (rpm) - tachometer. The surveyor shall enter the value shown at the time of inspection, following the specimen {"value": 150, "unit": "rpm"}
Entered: {"value": 1400, "unit": "rpm"}
